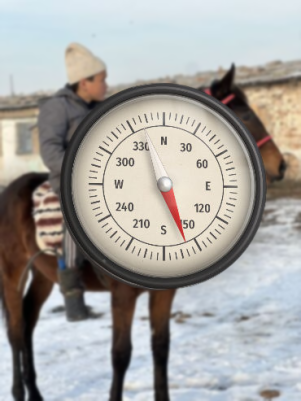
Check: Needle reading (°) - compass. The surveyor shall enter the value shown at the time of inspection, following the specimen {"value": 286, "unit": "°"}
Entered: {"value": 160, "unit": "°"}
